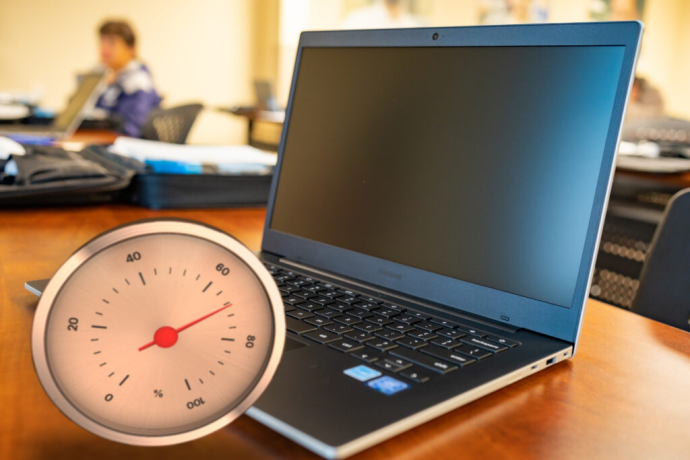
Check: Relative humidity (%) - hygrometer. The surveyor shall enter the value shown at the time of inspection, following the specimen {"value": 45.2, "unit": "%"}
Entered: {"value": 68, "unit": "%"}
